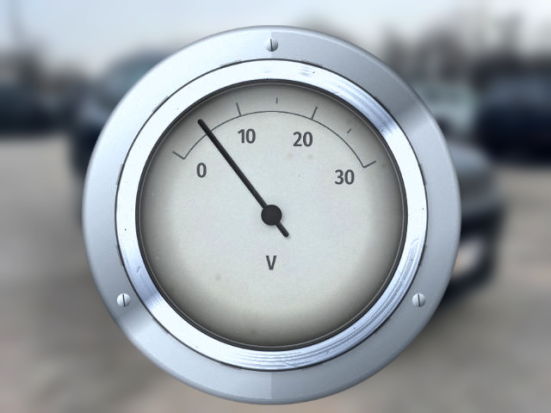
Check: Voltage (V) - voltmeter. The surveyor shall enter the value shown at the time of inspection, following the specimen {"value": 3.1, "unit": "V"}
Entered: {"value": 5, "unit": "V"}
